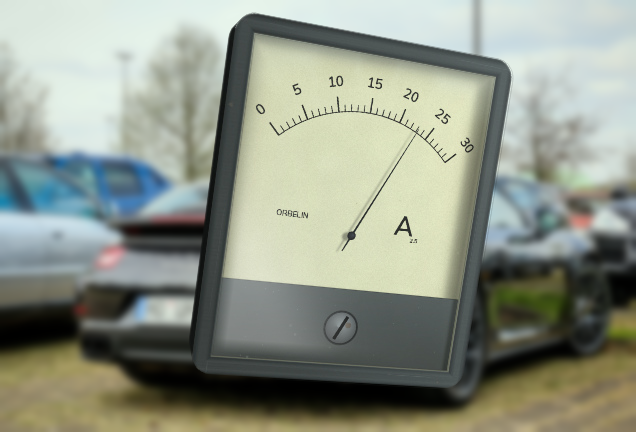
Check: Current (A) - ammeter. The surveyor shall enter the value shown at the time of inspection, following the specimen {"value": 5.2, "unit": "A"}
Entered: {"value": 23, "unit": "A"}
